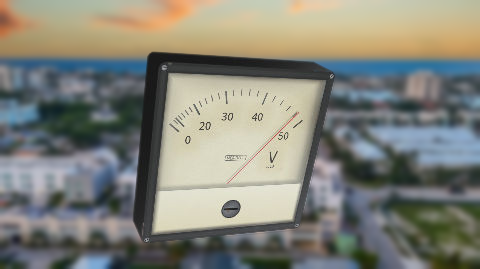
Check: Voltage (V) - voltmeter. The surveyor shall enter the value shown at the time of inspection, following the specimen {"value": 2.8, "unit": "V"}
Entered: {"value": 48, "unit": "V"}
